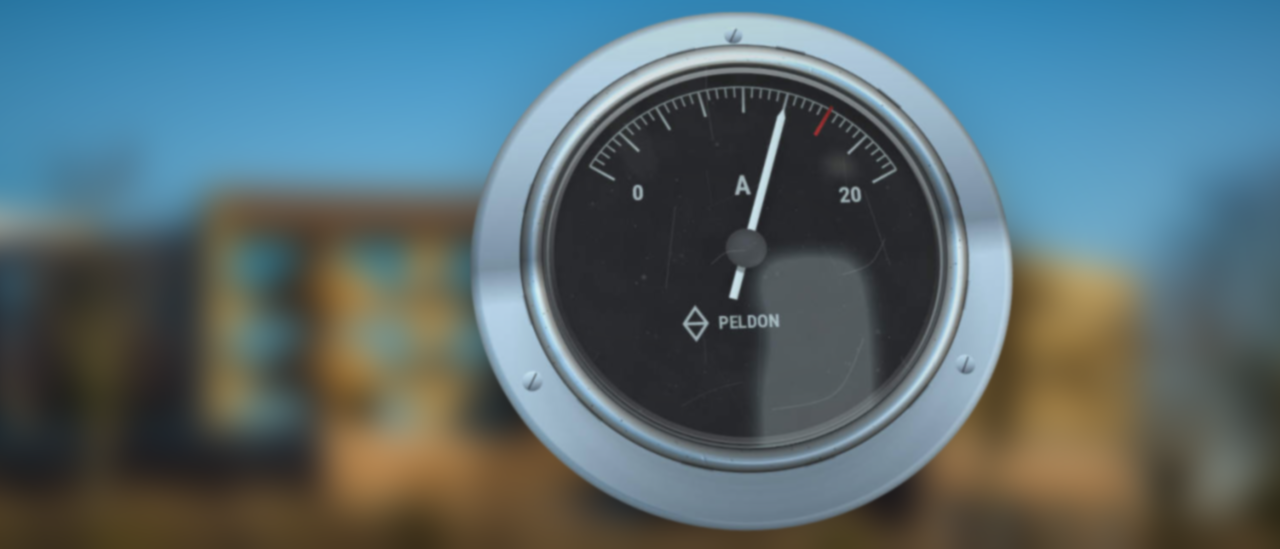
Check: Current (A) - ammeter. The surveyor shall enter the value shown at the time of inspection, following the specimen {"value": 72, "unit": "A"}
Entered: {"value": 12.5, "unit": "A"}
